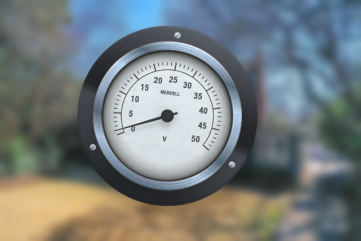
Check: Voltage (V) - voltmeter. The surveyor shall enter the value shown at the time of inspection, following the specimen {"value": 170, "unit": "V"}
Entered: {"value": 1, "unit": "V"}
